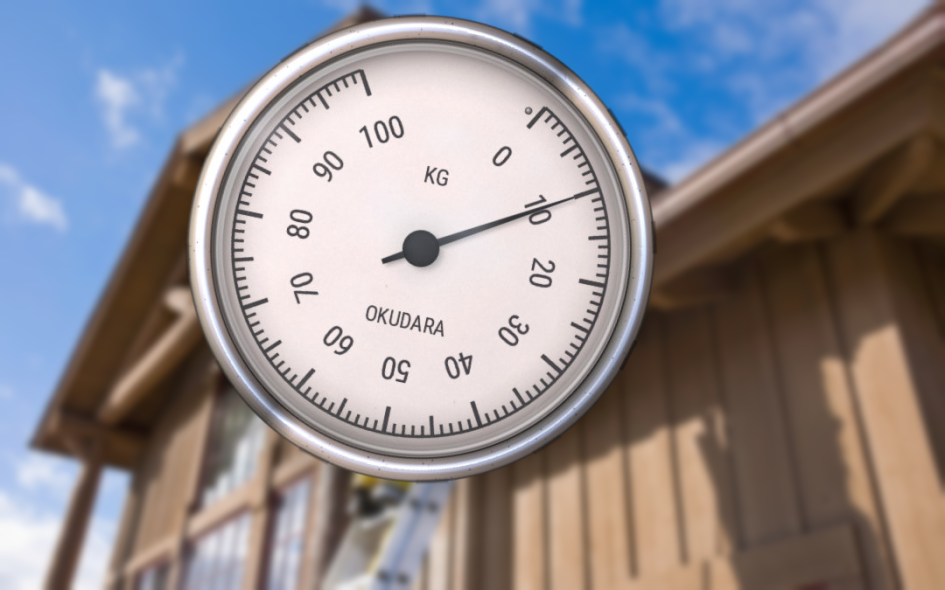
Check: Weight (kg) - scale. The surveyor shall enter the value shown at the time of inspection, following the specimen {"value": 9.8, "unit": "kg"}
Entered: {"value": 10, "unit": "kg"}
